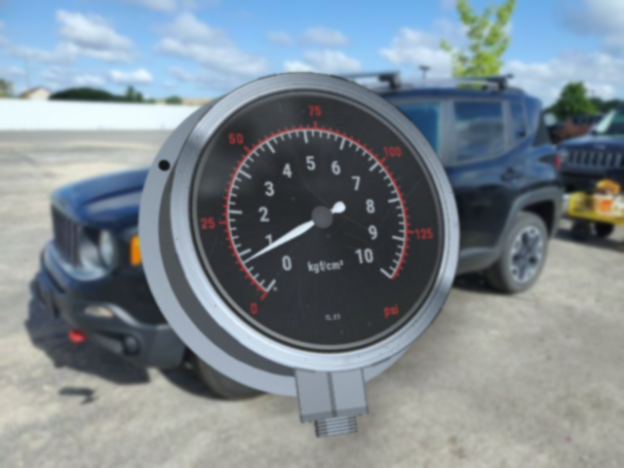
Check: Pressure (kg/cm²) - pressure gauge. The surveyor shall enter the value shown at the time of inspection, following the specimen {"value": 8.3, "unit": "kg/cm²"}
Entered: {"value": 0.8, "unit": "kg/cm²"}
